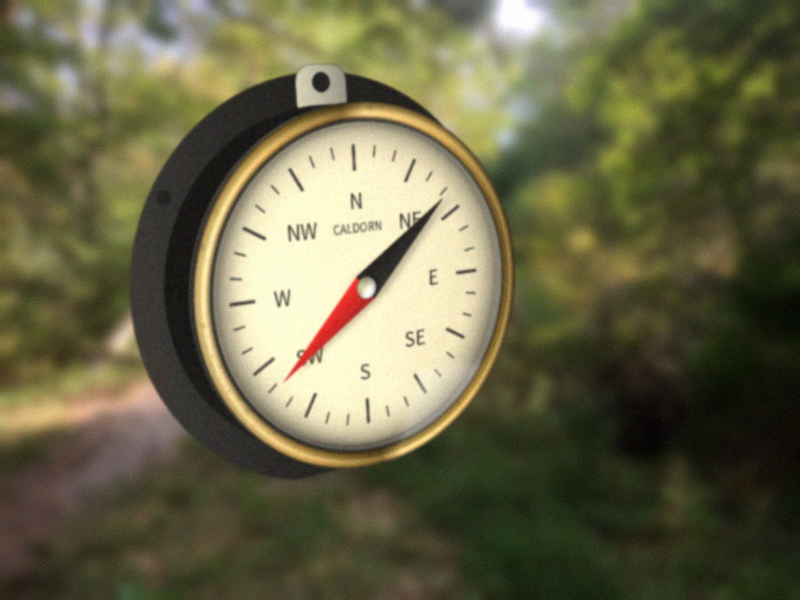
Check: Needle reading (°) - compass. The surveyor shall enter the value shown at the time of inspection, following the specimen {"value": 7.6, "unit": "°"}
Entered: {"value": 230, "unit": "°"}
